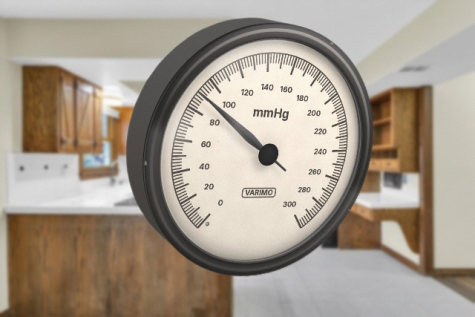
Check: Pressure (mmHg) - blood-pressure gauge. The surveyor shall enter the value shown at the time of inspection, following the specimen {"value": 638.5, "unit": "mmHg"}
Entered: {"value": 90, "unit": "mmHg"}
